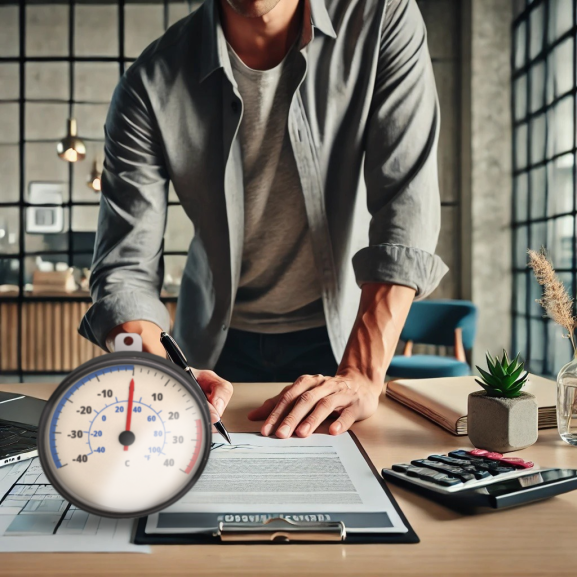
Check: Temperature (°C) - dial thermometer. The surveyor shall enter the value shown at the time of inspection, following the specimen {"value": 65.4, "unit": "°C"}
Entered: {"value": 0, "unit": "°C"}
